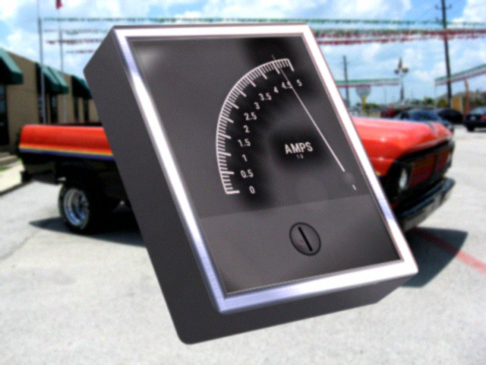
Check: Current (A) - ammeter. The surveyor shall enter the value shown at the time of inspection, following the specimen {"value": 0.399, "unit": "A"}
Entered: {"value": 4.5, "unit": "A"}
